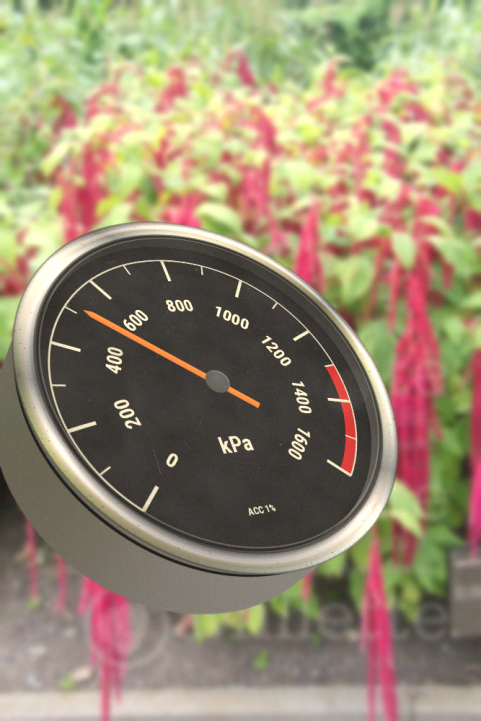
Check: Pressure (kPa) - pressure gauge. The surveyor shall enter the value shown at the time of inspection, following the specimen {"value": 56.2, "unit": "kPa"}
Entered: {"value": 500, "unit": "kPa"}
